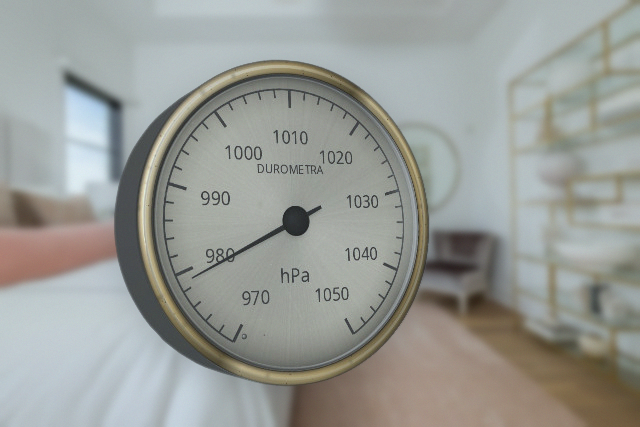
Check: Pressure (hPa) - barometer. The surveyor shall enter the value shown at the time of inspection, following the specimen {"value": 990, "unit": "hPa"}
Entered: {"value": 979, "unit": "hPa"}
